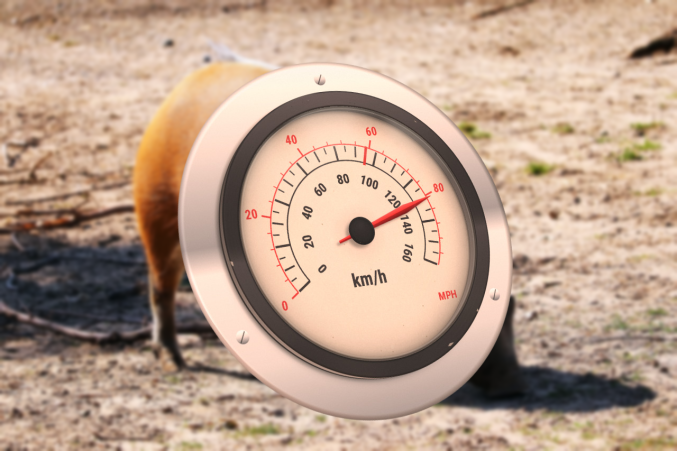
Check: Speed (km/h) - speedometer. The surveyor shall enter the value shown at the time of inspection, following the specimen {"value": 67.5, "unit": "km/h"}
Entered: {"value": 130, "unit": "km/h"}
